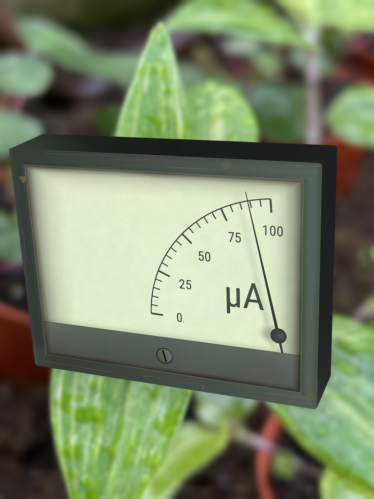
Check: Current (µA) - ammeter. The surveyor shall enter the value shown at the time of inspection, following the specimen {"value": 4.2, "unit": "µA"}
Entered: {"value": 90, "unit": "µA"}
